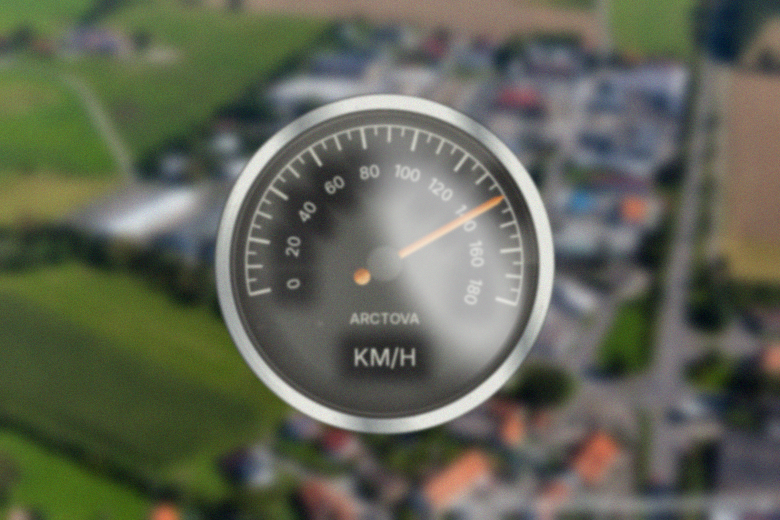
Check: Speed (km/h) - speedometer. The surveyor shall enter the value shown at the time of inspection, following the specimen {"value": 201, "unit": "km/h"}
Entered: {"value": 140, "unit": "km/h"}
